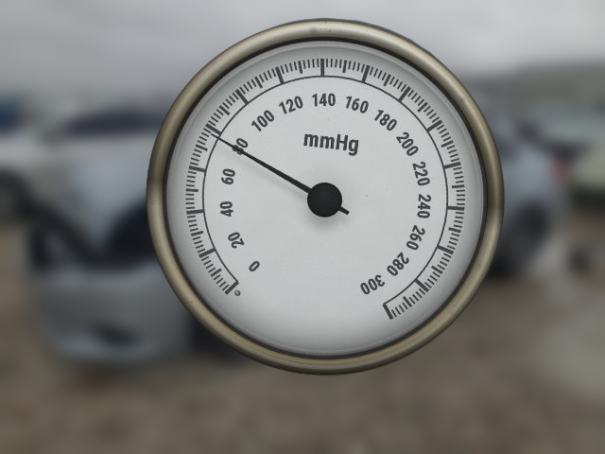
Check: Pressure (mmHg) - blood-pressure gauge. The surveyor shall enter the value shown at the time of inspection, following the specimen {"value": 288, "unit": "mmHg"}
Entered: {"value": 78, "unit": "mmHg"}
